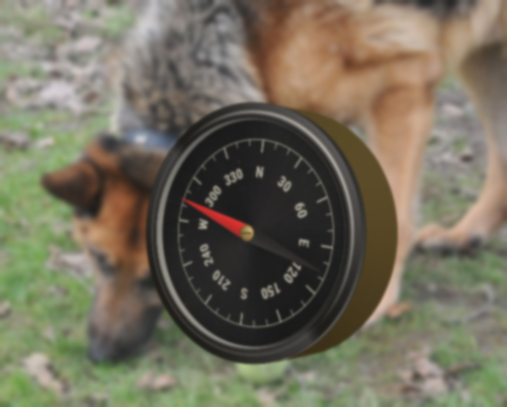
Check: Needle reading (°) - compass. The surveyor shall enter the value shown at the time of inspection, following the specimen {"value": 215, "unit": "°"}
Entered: {"value": 285, "unit": "°"}
